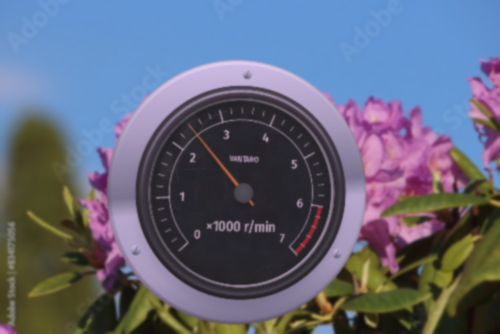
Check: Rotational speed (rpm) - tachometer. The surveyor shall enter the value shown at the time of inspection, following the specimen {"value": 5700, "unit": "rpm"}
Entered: {"value": 2400, "unit": "rpm"}
